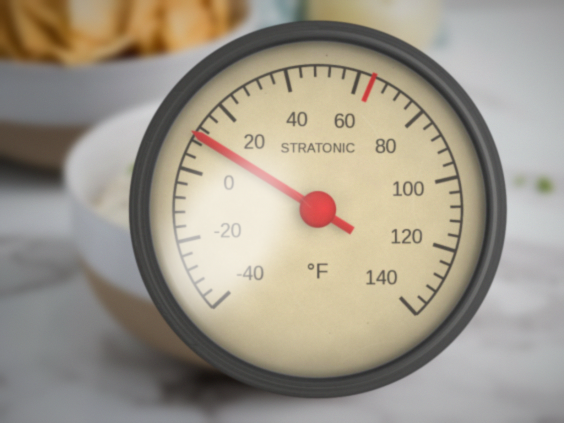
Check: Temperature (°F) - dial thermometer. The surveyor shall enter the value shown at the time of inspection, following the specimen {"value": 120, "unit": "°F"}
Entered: {"value": 10, "unit": "°F"}
